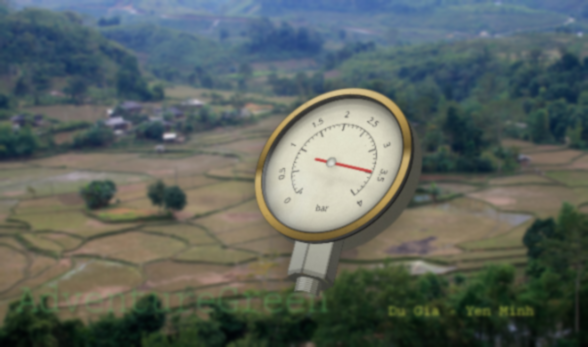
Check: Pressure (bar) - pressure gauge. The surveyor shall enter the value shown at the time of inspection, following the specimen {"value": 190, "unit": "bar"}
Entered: {"value": 3.5, "unit": "bar"}
